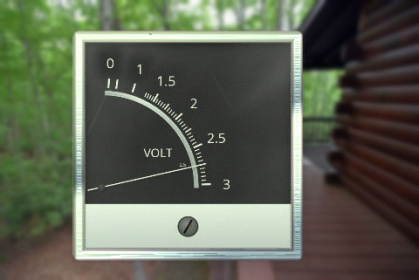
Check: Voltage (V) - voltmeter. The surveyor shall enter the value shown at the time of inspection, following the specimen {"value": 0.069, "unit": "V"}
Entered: {"value": 2.75, "unit": "V"}
